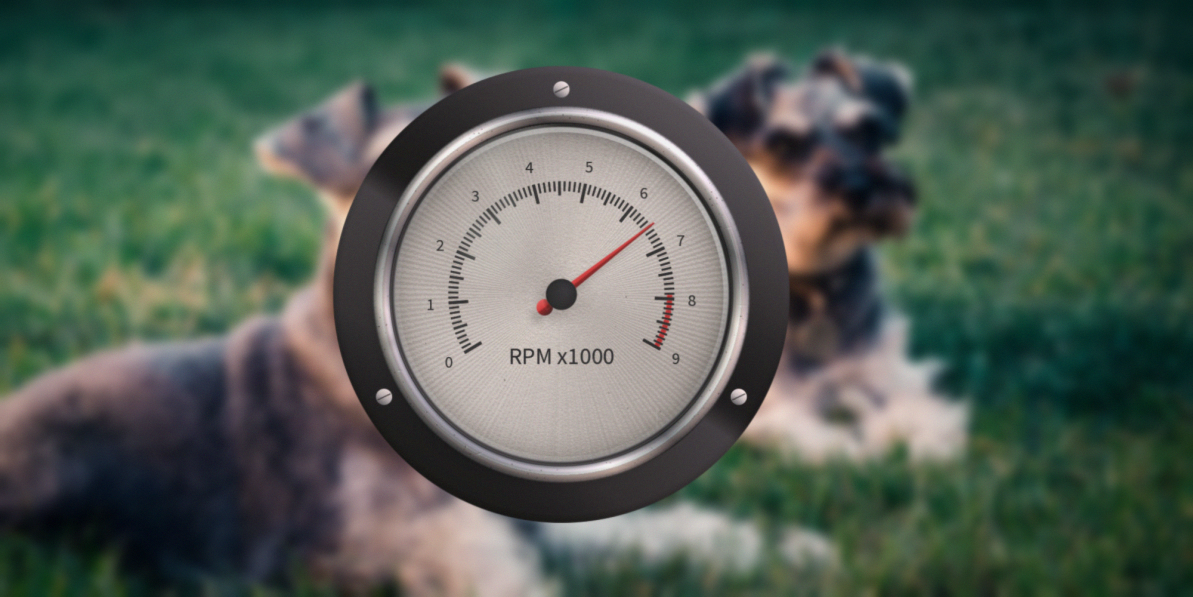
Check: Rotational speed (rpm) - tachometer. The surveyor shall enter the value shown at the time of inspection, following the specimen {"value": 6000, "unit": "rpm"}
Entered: {"value": 6500, "unit": "rpm"}
